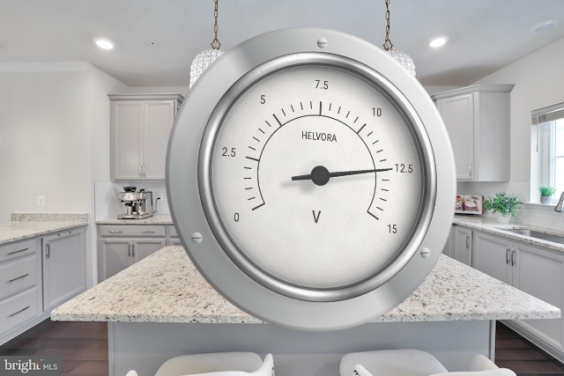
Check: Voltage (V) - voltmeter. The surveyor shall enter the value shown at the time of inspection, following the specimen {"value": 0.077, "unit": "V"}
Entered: {"value": 12.5, "unit": "V"}
